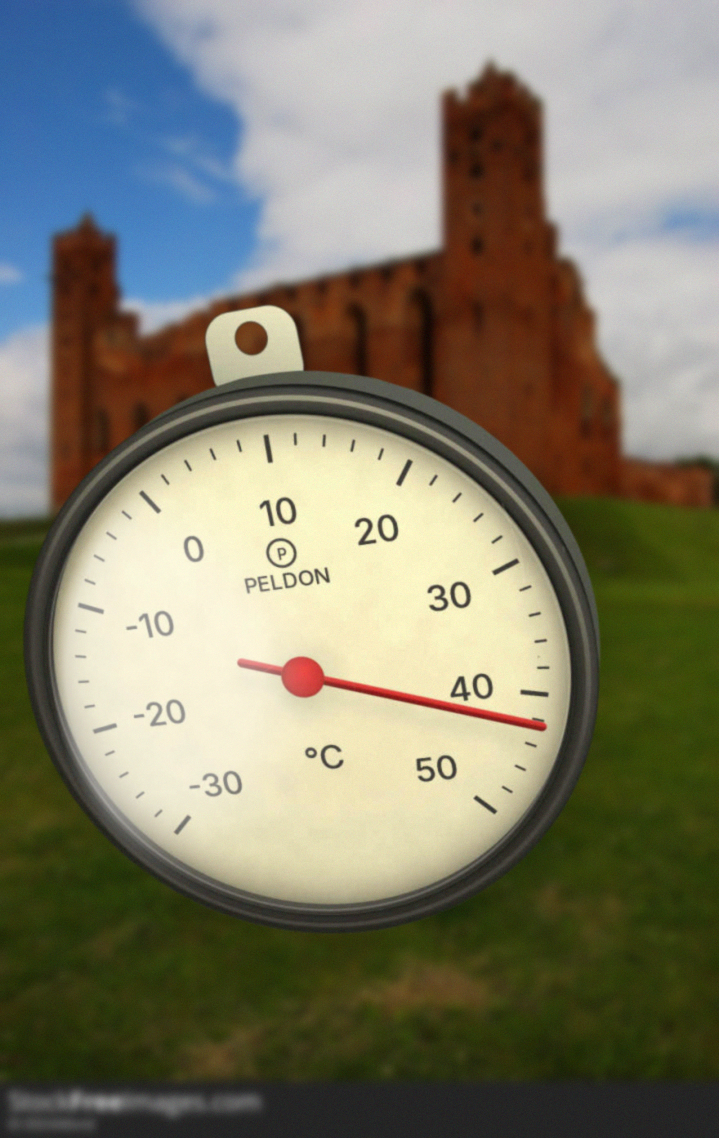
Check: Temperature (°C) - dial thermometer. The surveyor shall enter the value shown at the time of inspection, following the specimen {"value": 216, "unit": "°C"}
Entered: {"value": 42, "unit": "°C"}
